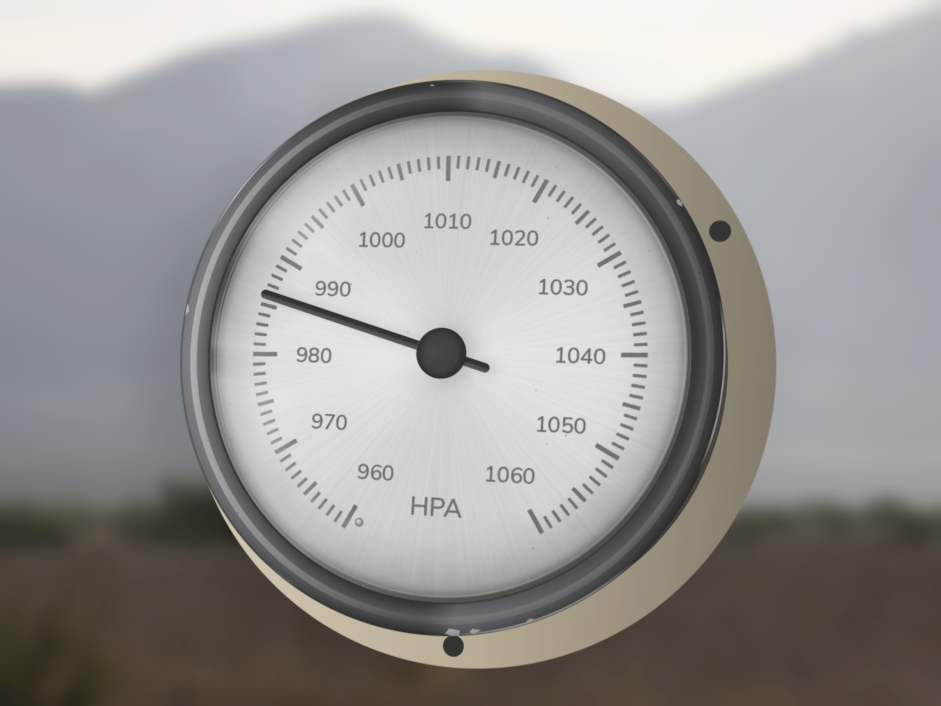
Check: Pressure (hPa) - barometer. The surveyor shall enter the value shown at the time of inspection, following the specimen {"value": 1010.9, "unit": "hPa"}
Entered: {"value": 986, "unit": "hPa"}
